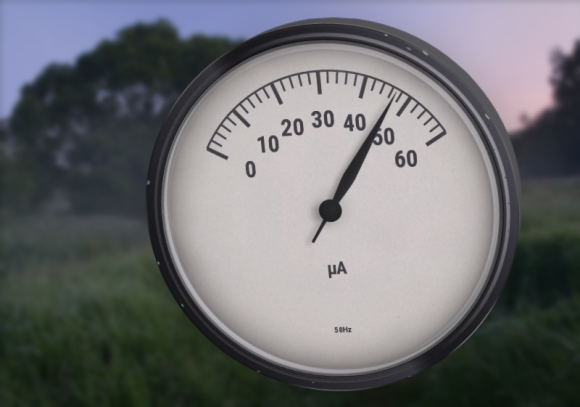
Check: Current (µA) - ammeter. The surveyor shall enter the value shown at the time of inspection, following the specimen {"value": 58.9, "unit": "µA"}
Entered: {"value": 47, "unit": "µA"}
